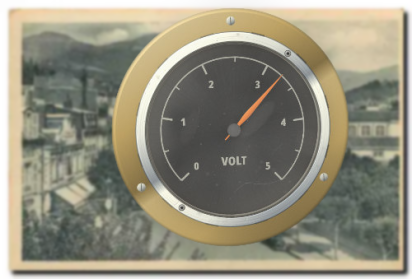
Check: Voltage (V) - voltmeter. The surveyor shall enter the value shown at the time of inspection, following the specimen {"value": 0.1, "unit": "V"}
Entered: {"value": 3.25, "unit": "V"}
